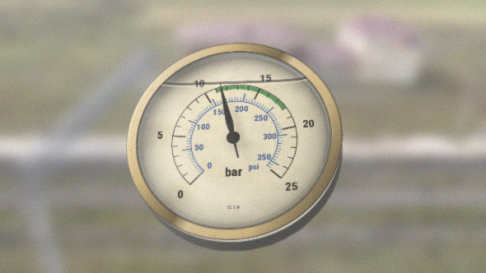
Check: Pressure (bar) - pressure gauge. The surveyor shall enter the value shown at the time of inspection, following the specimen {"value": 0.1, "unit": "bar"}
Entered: {"value": 11.5, "unit": "bar"}
